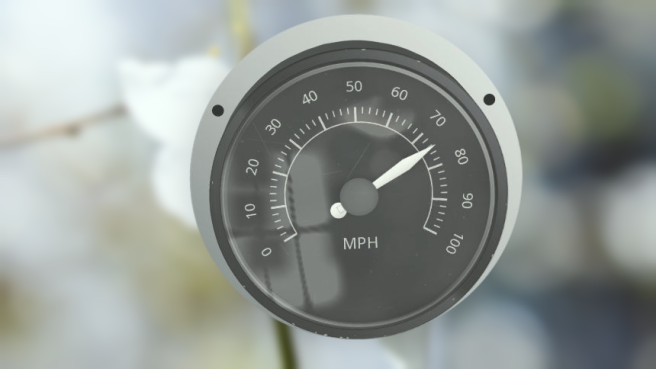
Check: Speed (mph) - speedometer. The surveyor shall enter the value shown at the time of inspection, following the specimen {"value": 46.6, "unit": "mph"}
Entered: {"value": 74, "unit": "mph"}
